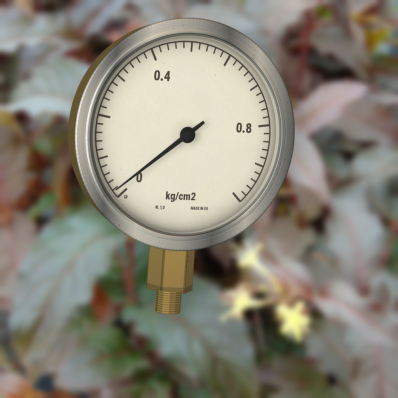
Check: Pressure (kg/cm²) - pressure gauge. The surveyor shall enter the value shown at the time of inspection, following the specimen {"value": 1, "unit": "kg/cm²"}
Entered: {"value": 0.02, "unit": "kg/cm²"}
